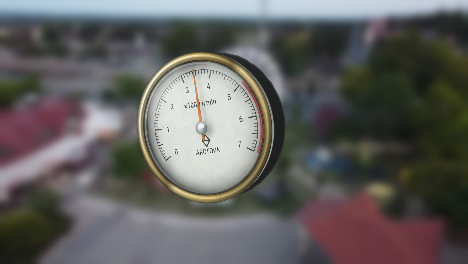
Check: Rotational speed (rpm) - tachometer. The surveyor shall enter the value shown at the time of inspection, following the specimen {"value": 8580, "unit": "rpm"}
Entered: {"value": 3500, "unit": "rpm"}
